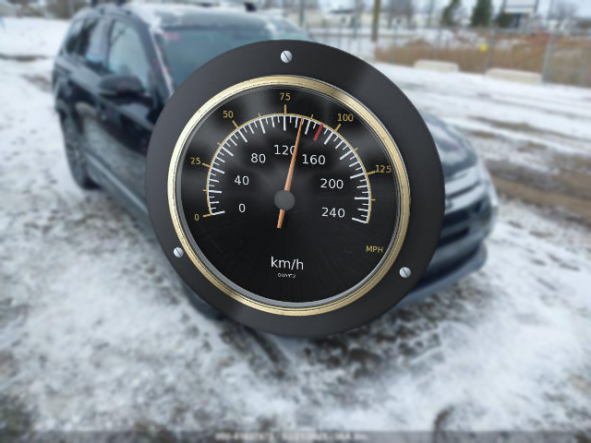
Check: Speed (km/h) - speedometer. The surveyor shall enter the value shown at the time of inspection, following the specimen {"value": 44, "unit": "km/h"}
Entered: {"value": 135, "unit": "km/h"}
